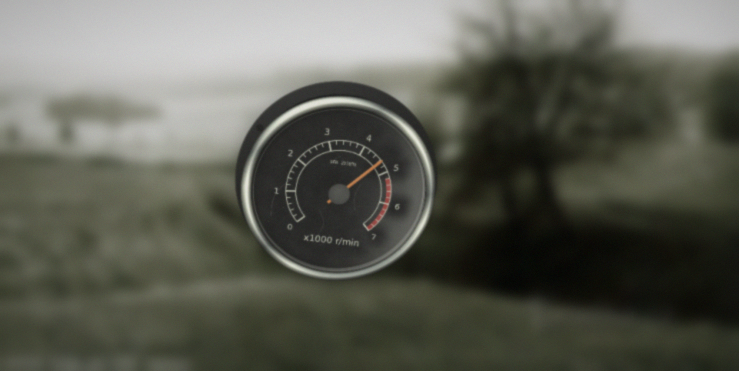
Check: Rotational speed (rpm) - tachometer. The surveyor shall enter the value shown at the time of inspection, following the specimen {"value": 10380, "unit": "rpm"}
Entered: {"value": 4600, "unit": "rpm"}
